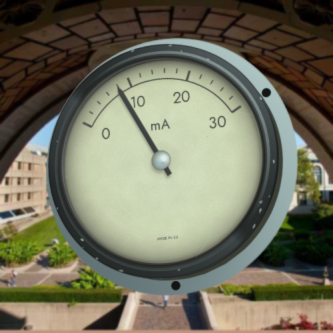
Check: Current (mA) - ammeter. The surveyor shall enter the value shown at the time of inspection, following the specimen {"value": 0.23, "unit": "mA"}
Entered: {"value": 8, "unit": "mA"}
